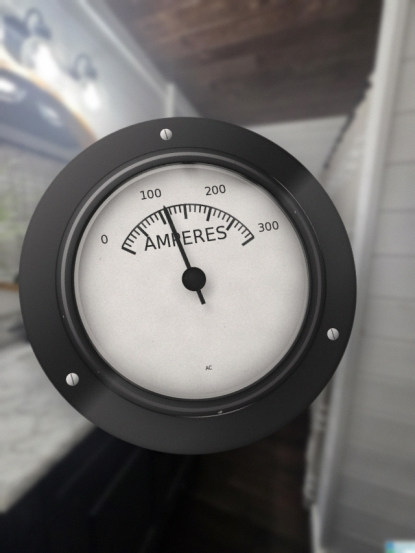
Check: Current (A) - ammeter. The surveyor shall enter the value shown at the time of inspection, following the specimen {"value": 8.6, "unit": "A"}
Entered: {"value": 110, "unit": "A"}
